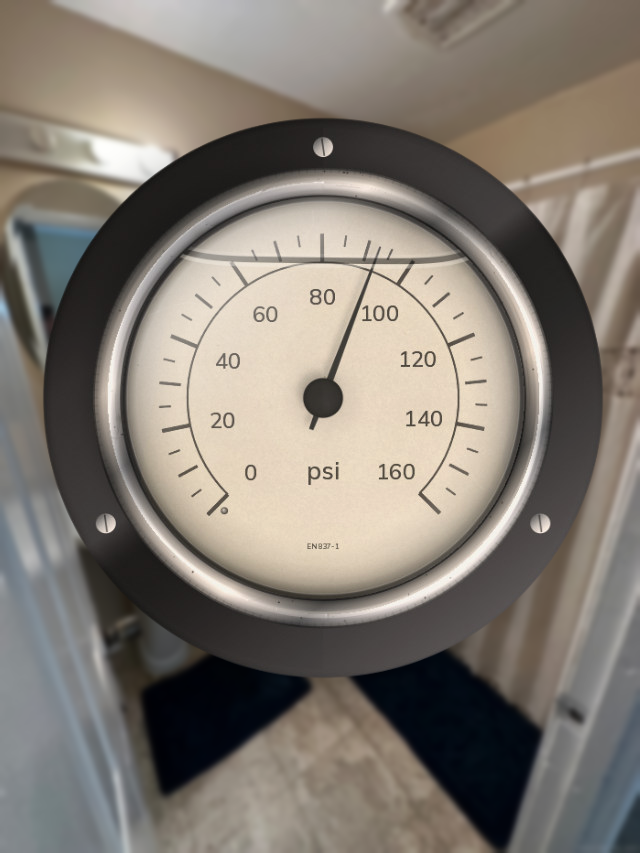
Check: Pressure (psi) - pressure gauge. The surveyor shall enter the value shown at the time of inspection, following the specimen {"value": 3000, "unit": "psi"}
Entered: {"value": 92.5, "unit": "psi"}
